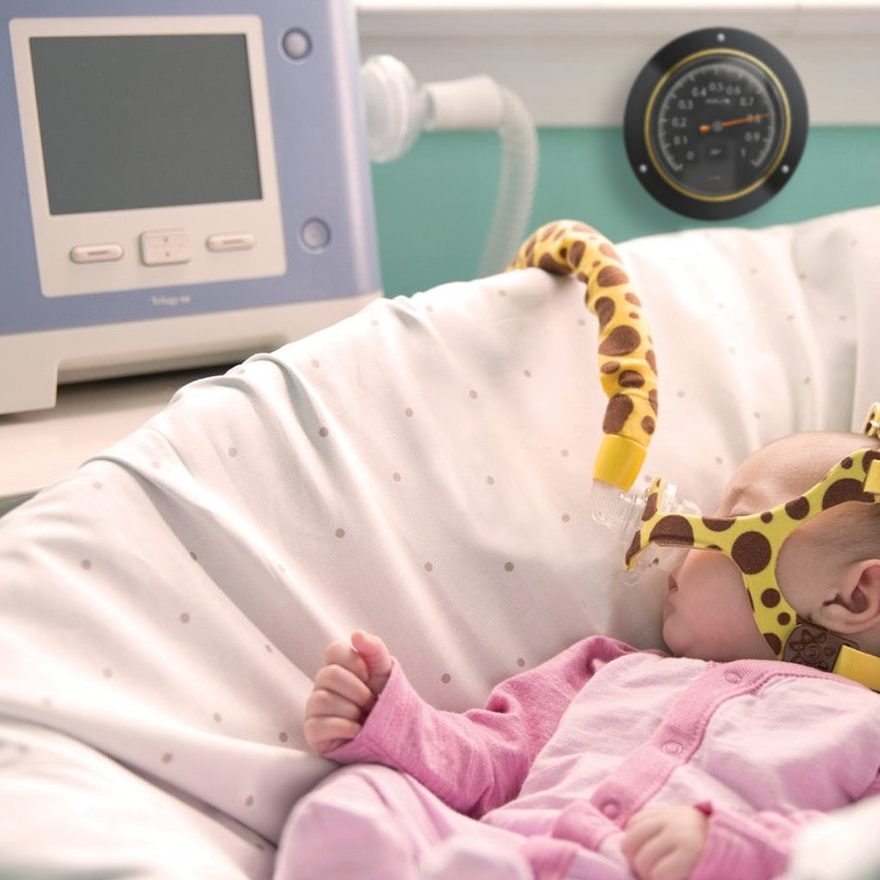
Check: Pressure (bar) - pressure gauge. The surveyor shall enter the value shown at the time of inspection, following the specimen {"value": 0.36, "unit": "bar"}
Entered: {"value": 0.8, "unit": "bar"}
